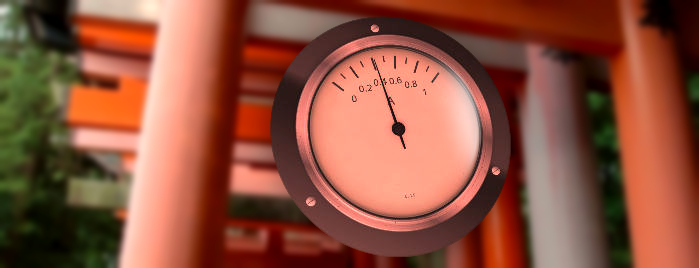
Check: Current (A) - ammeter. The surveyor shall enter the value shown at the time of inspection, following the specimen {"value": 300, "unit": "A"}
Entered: {"value": 0.4, "unit": "A"}
